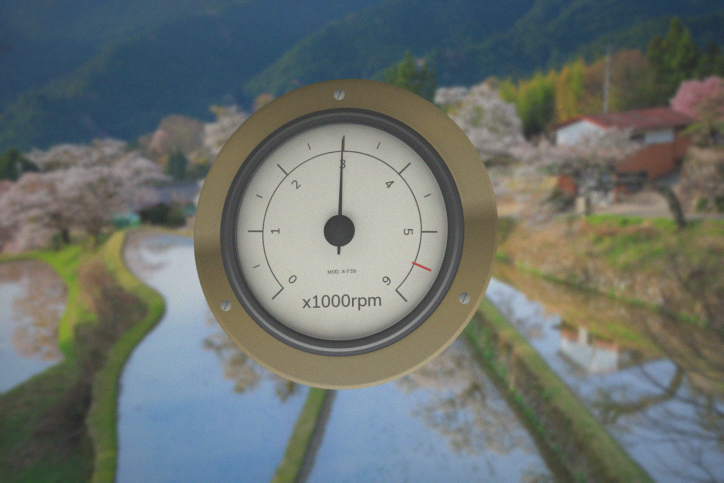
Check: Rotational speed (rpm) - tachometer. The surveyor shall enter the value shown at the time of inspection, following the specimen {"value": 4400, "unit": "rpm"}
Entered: {"value": 3000, "unit": "rpm"}
